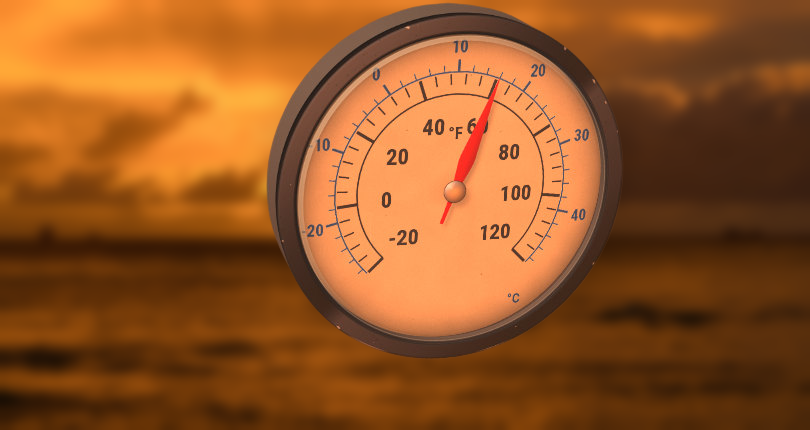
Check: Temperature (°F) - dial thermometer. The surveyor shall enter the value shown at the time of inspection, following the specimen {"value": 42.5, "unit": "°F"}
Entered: {"value": 60, "unit": "°F"}
